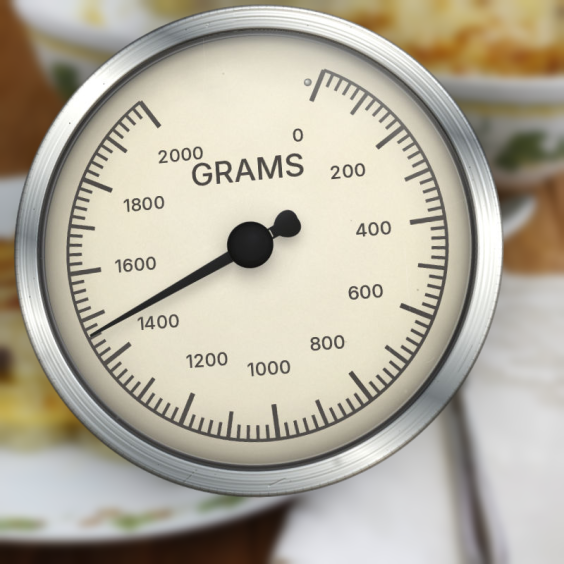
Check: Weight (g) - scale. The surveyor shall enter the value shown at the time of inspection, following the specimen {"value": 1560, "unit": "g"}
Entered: {"value": 1460, "unit": "g"}
